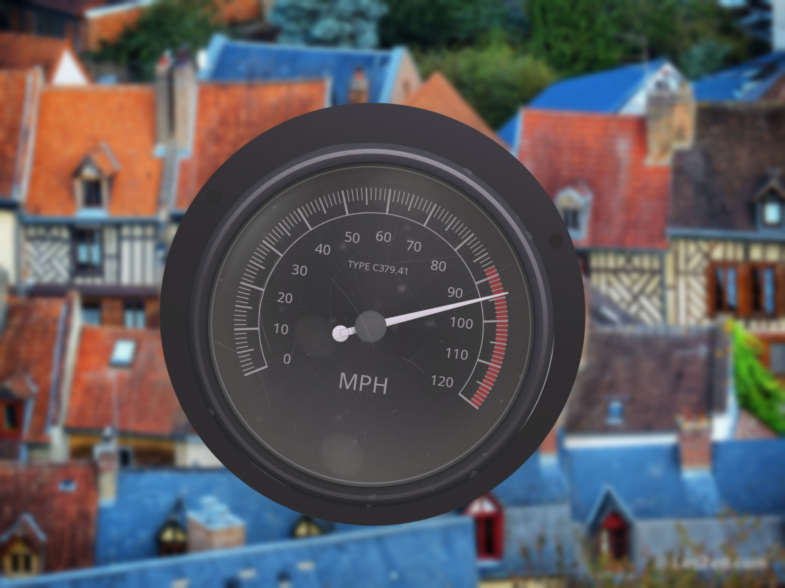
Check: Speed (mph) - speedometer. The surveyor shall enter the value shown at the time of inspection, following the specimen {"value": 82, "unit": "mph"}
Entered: {"value": 94, "unit": "mph"}
